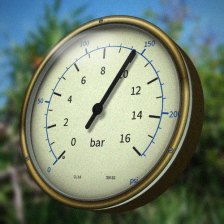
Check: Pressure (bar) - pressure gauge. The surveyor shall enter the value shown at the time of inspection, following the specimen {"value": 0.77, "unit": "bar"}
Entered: {"value": 10, "unit": "bar"}
